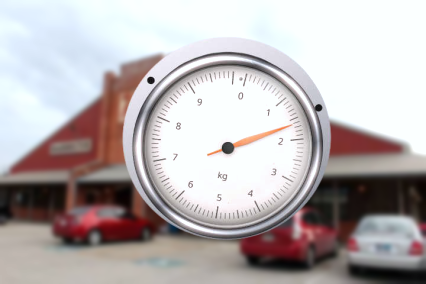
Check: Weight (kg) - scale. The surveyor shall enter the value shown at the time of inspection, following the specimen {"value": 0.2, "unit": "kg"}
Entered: {"value": 1.6, "unit": "kg"}
